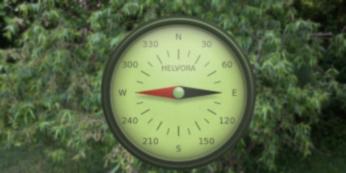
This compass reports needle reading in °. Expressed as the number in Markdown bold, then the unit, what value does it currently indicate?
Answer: **270** °
